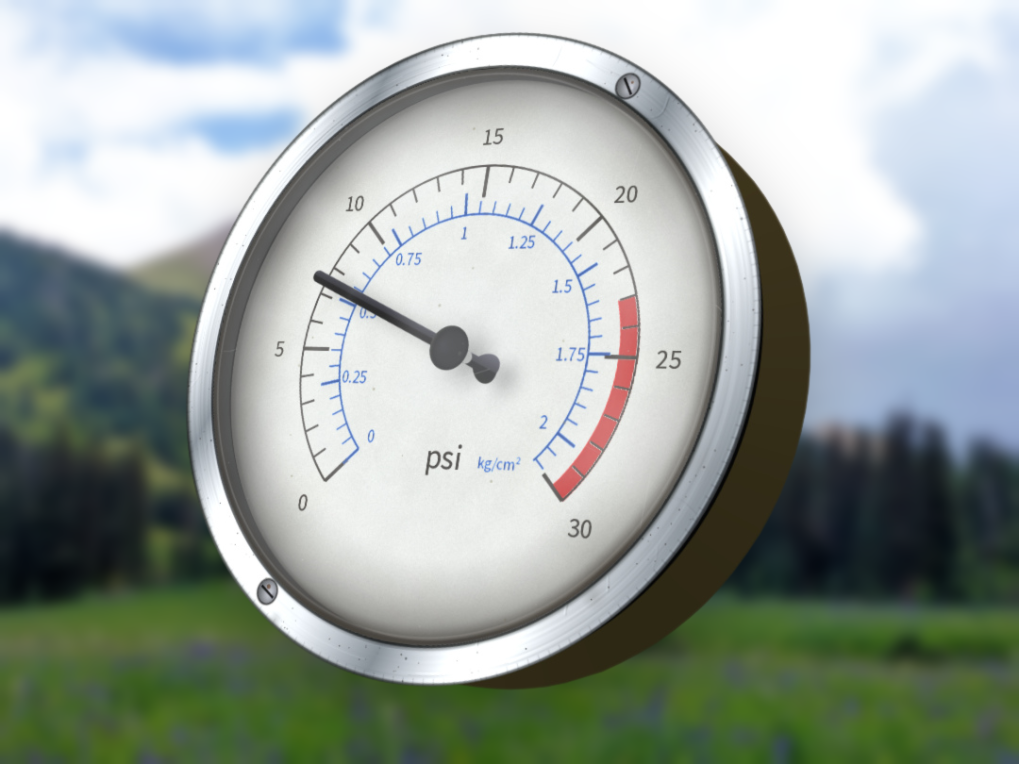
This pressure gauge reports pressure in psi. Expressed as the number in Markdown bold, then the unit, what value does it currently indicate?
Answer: **7.5** psi
